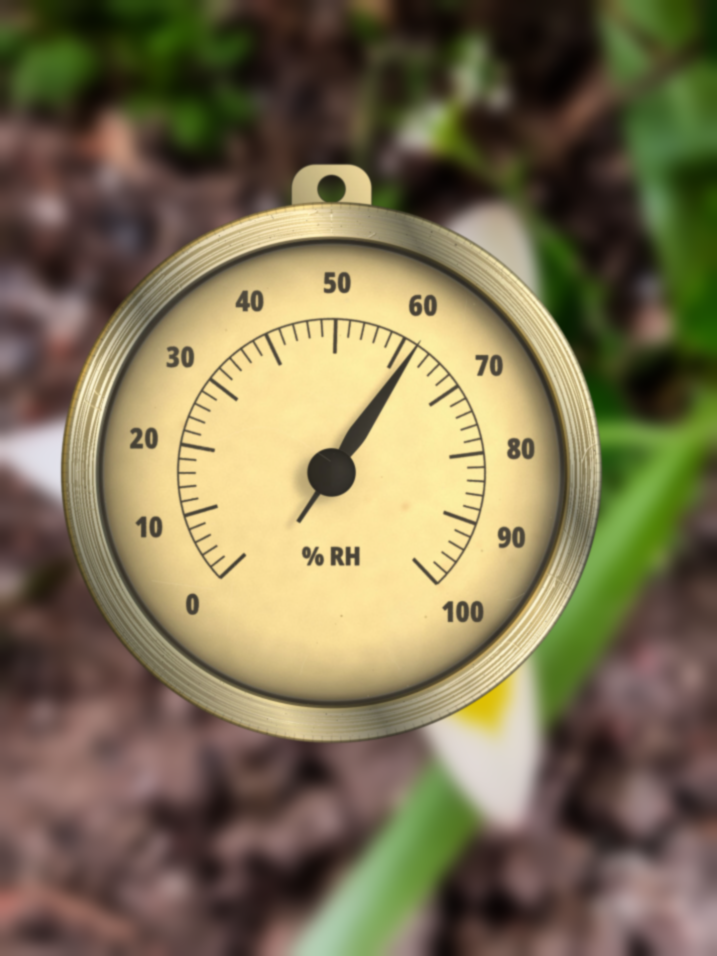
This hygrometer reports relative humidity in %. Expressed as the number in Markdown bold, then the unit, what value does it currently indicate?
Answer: **62** %
